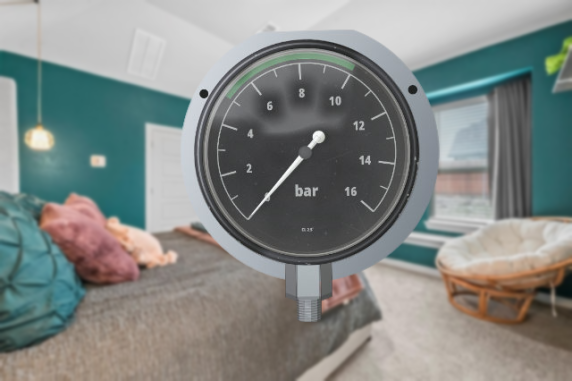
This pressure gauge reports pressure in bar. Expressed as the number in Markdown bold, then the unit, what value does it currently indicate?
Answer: **0** bar
